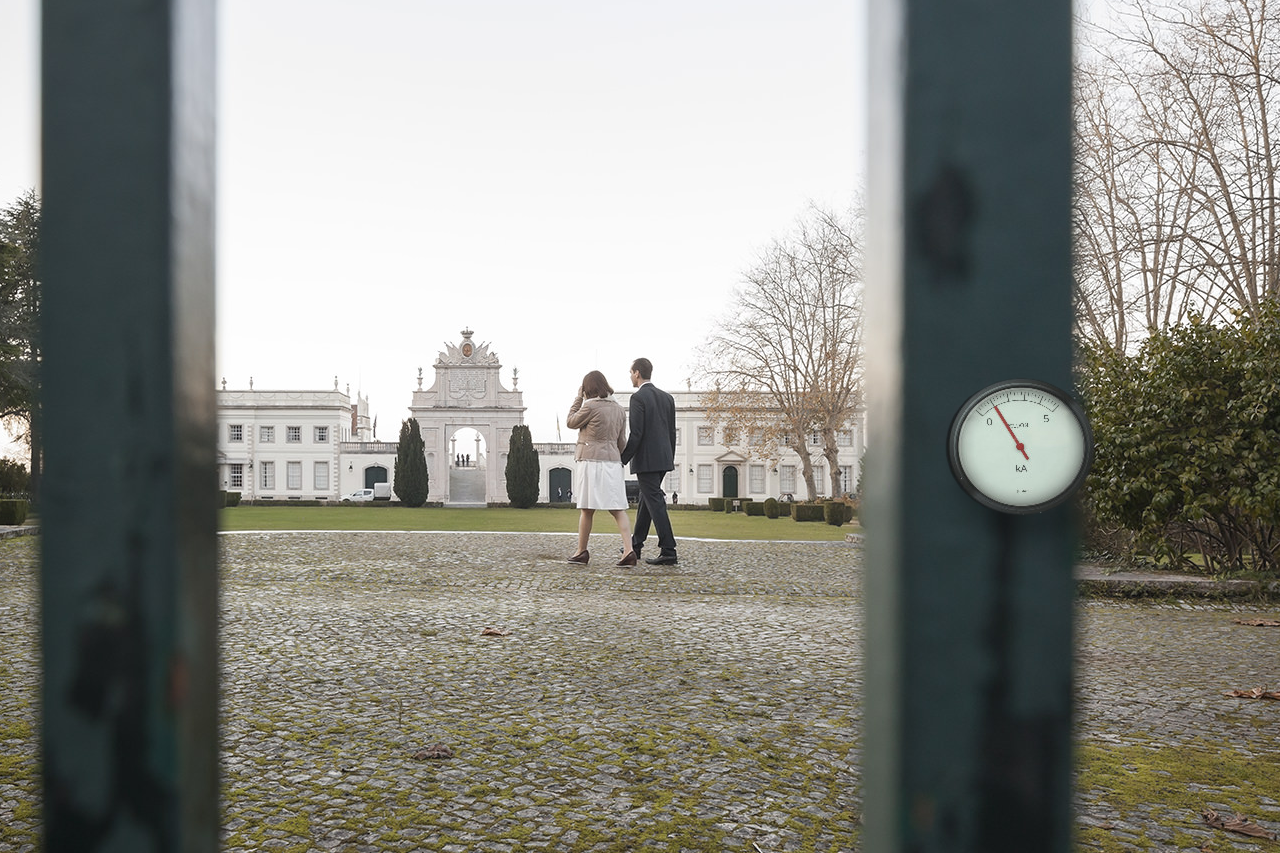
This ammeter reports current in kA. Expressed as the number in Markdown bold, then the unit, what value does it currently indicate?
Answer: **1** kA
